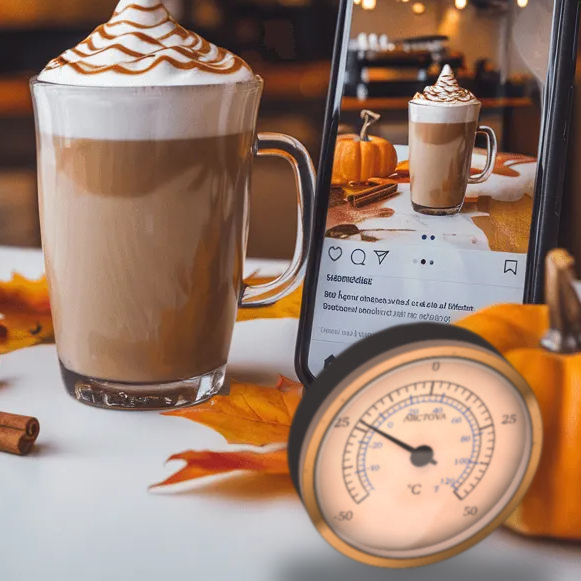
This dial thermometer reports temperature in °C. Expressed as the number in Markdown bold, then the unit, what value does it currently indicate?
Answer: **-22.5** °C
